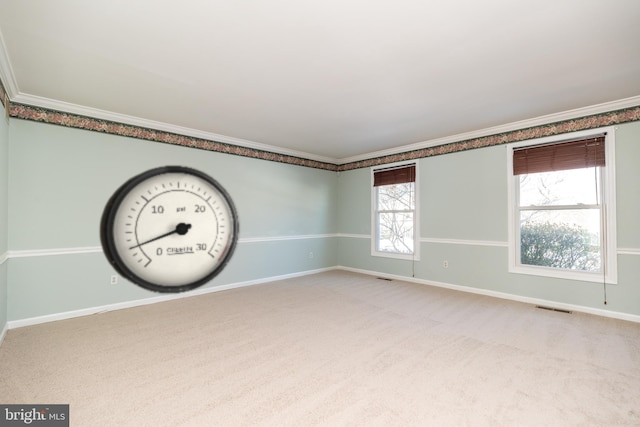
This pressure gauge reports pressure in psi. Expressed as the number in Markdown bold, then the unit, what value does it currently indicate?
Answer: **3** psi
